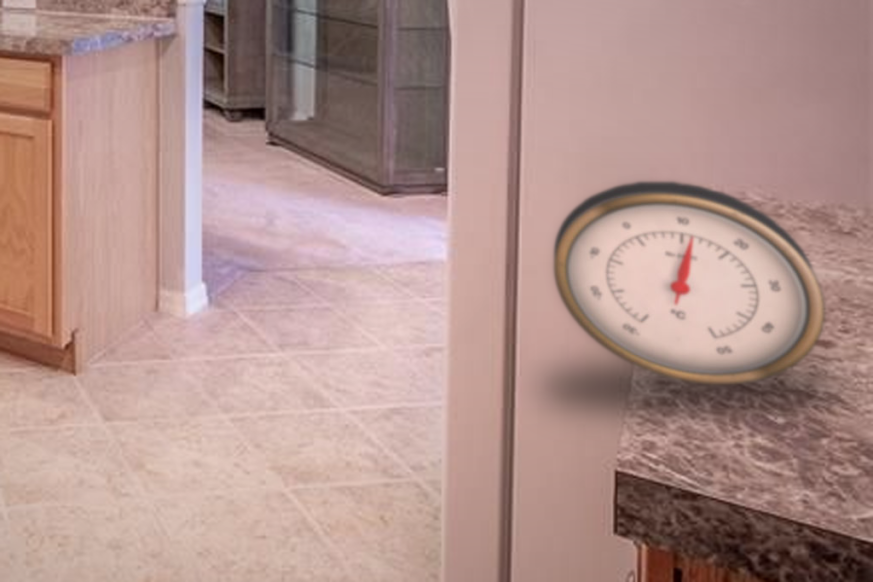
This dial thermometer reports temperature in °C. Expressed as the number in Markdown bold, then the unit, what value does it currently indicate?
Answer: **12** °C
